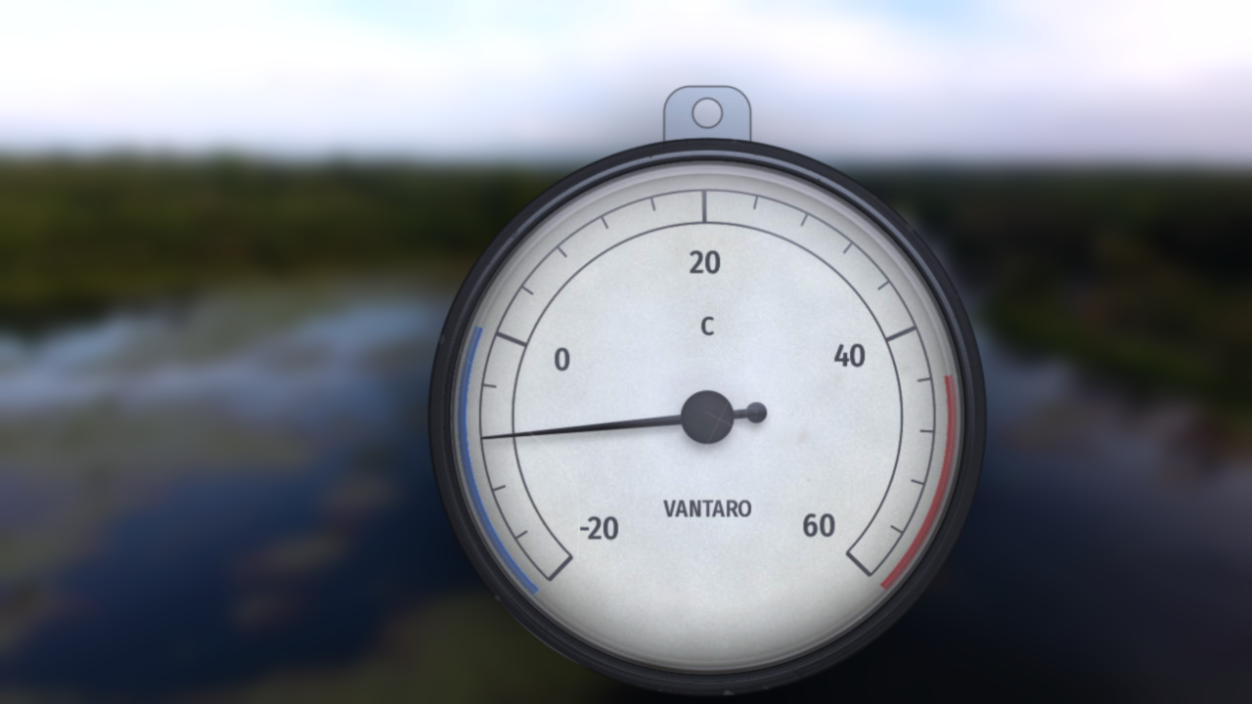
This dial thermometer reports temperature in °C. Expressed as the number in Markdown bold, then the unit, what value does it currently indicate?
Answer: **-8** °C
